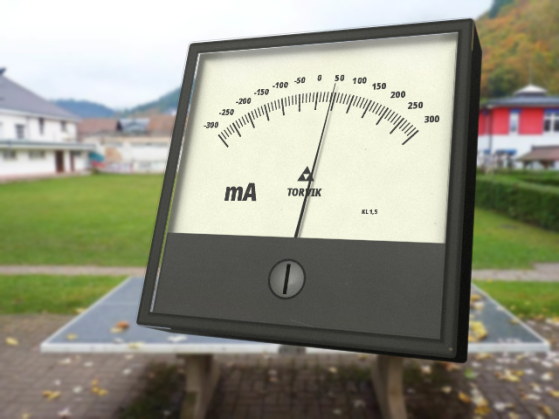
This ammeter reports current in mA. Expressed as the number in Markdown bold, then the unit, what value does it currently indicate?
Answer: **50** mA
